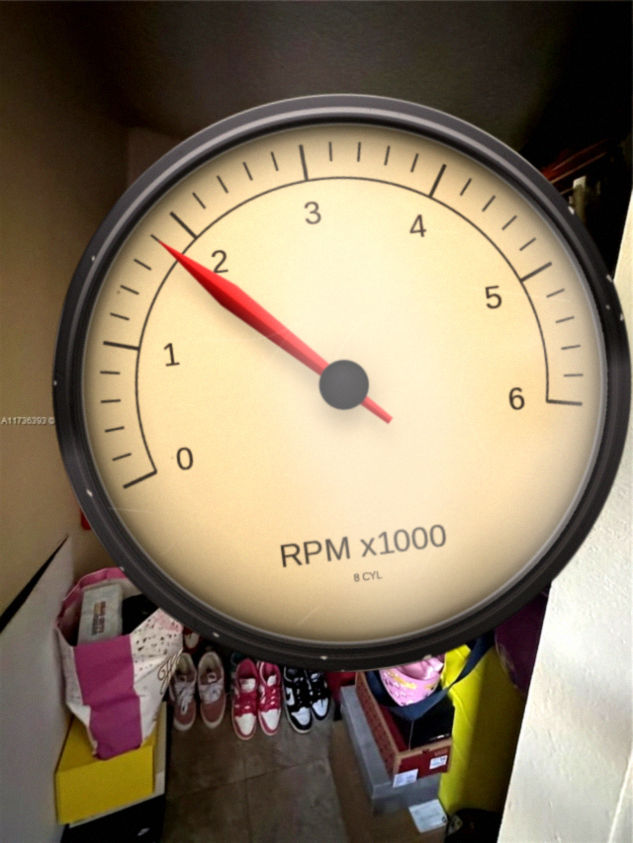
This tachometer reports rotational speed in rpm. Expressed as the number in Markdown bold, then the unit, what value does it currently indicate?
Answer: **1800** rpm
